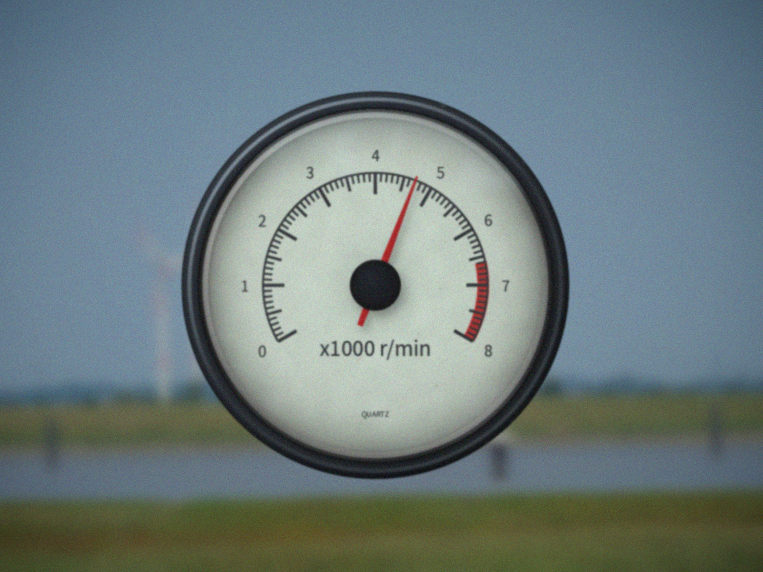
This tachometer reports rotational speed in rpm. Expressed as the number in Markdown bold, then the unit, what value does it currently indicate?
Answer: **4700** rpm
